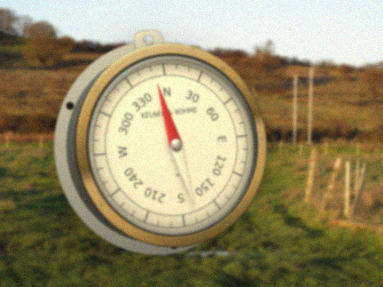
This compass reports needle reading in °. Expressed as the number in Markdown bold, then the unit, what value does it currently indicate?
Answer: **350** °
